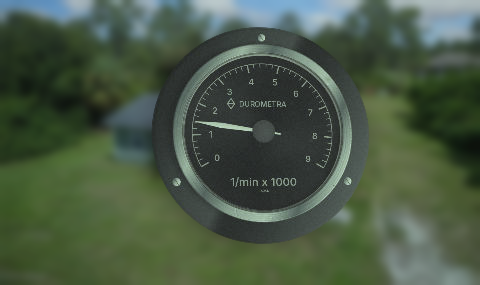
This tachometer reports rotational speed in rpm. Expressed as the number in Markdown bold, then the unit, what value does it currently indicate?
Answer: **1400** rpm
